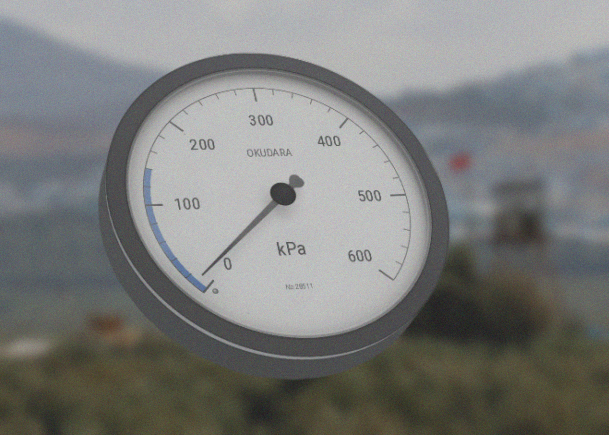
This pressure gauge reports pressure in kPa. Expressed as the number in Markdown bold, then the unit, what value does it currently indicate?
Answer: **10** kPa
